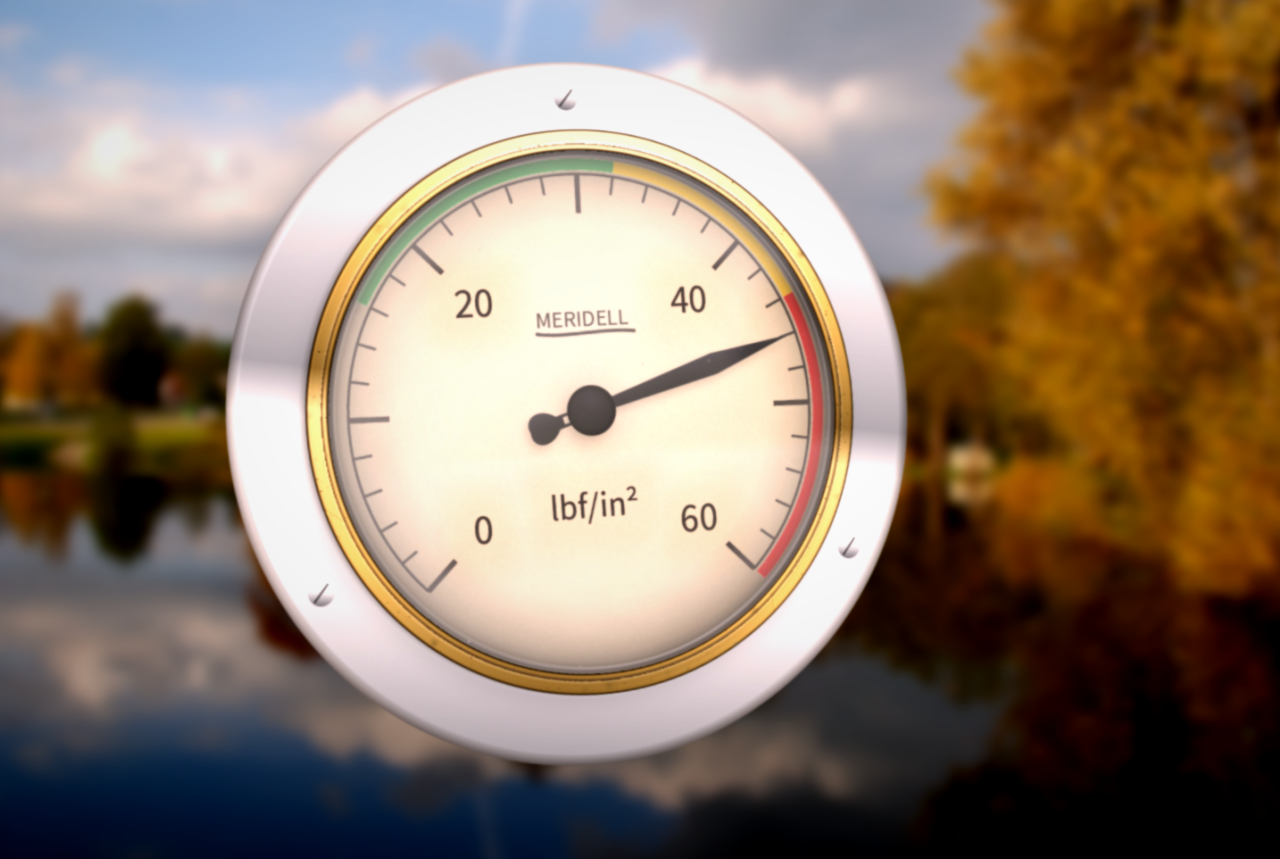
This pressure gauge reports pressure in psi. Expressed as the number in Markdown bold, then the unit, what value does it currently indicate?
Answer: **46** psi
